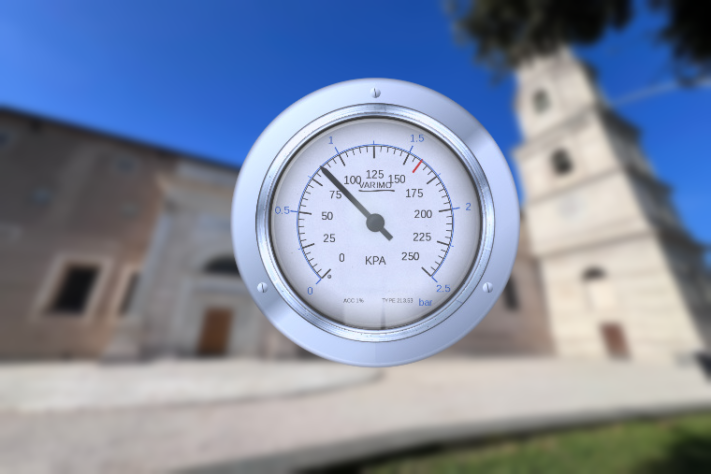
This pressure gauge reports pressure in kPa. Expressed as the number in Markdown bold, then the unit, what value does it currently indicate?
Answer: **85** kPa
